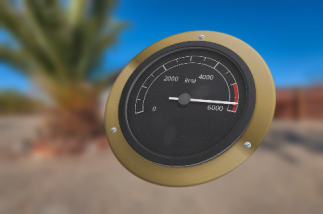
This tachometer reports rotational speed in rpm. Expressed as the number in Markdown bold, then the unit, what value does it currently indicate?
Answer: **5750** rpm
